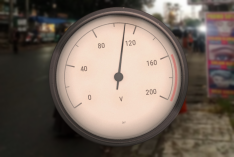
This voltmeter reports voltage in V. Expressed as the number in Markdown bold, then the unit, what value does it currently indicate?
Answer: **110** V
